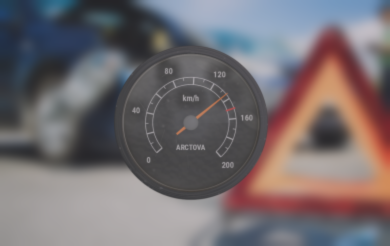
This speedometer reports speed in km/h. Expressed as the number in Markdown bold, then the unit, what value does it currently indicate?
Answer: **135** km/h
